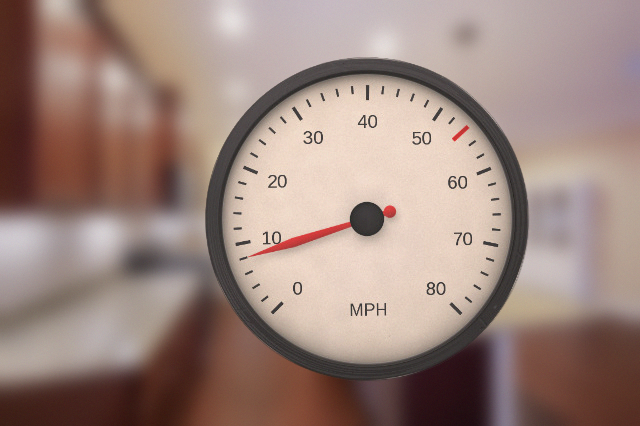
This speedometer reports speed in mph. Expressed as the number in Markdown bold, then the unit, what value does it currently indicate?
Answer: **8** mph
